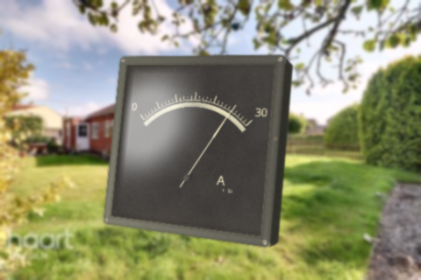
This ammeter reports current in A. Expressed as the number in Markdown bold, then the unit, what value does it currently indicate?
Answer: **25** A
